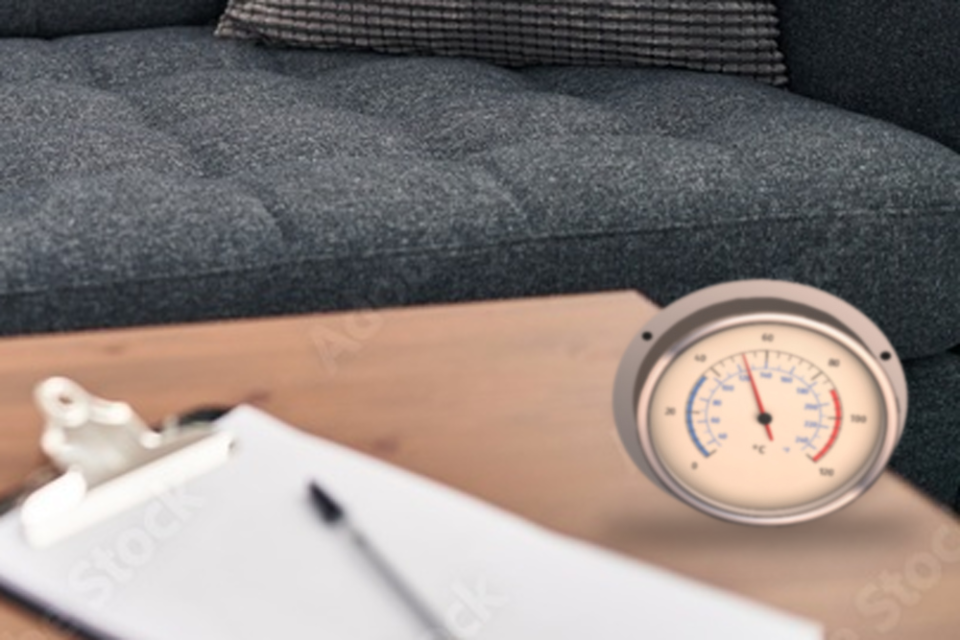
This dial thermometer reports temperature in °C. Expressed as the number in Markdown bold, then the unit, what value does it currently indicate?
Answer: **52** °C
